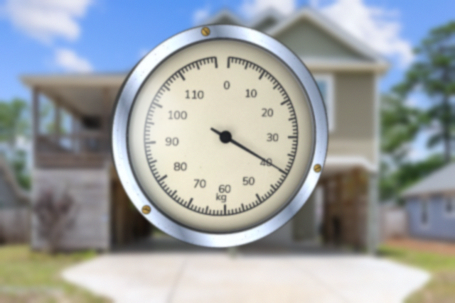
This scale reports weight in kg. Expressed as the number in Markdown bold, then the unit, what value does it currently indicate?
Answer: **40** kg
